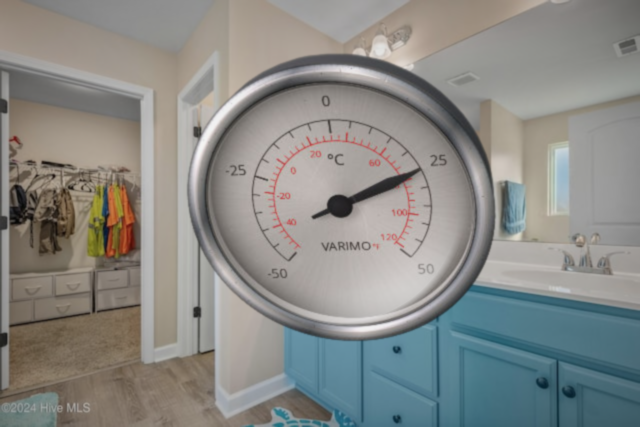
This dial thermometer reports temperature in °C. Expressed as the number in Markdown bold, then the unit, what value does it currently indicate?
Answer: **25** °C
